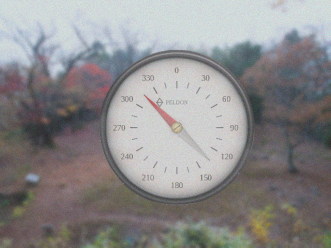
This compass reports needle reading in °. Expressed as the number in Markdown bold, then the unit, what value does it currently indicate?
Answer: **315** °
